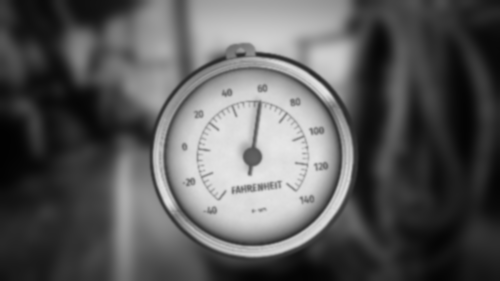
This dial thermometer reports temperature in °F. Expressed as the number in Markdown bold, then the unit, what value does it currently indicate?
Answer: **60** °F
